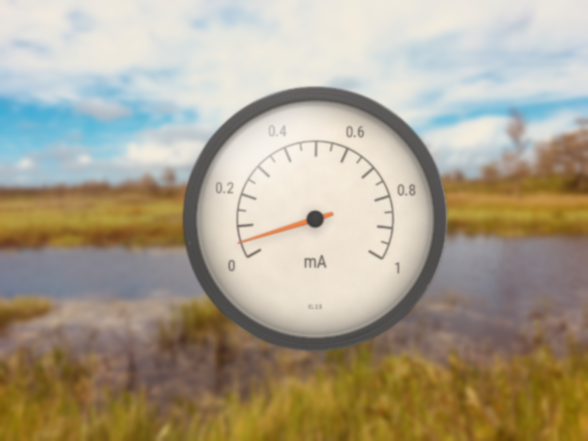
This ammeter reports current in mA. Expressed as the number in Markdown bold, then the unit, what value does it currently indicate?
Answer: **0.05** mA
